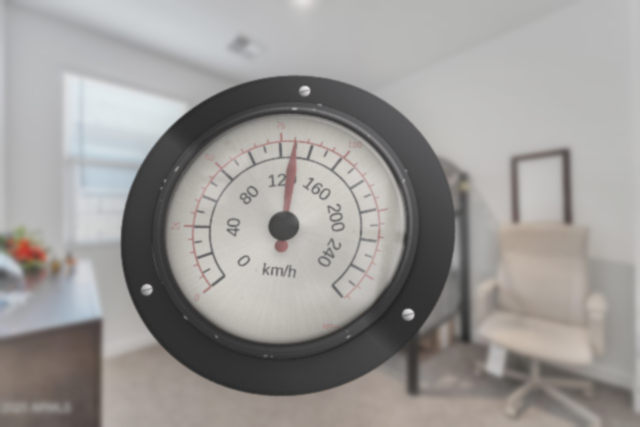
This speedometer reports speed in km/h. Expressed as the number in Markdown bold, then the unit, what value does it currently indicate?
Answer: **130** km/h
